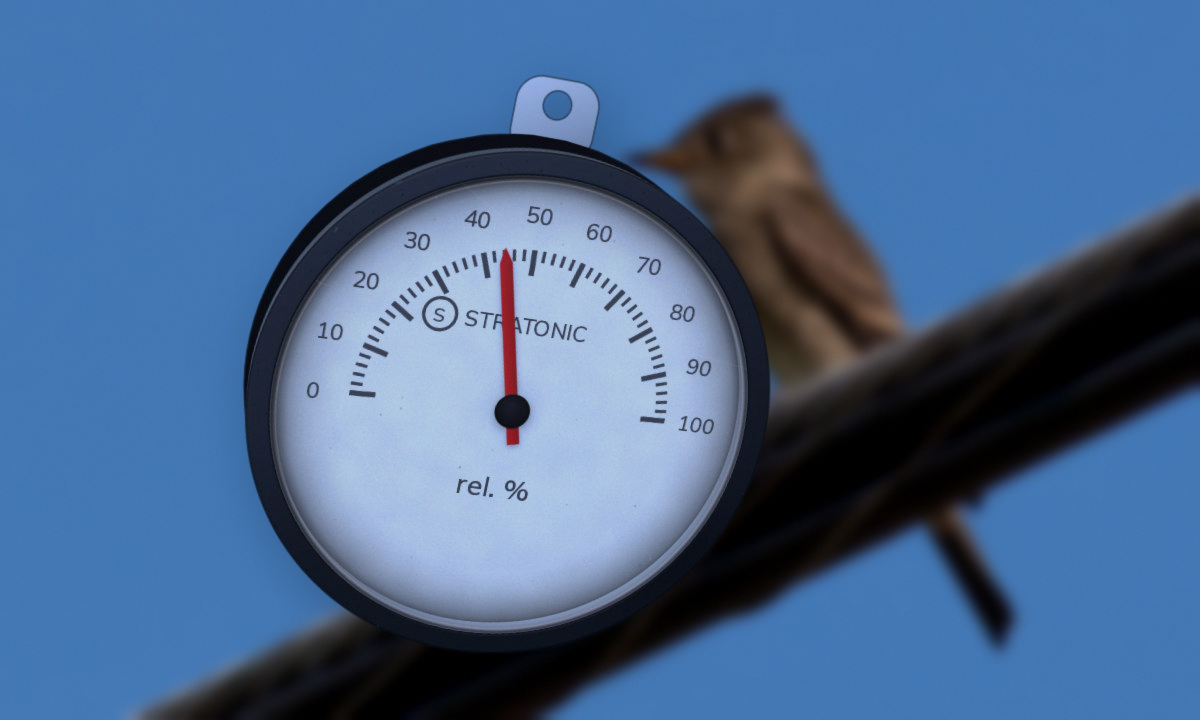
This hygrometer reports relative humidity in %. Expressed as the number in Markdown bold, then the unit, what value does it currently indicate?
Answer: **44** %
